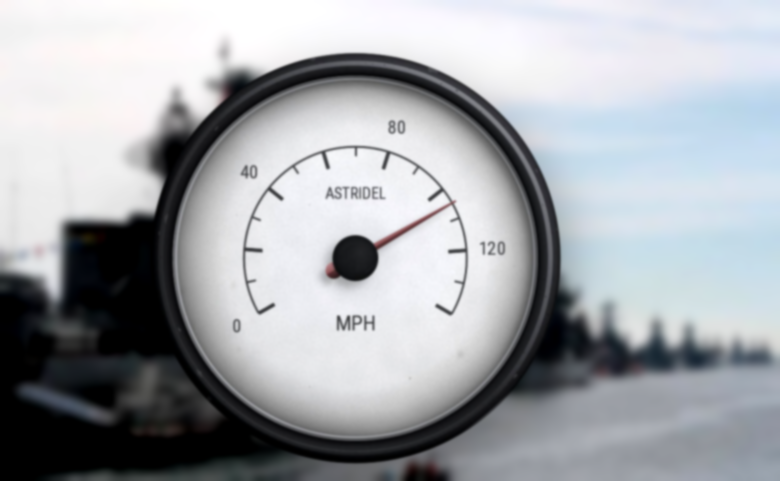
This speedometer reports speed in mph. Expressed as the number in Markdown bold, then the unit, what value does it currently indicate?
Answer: **105** mph
